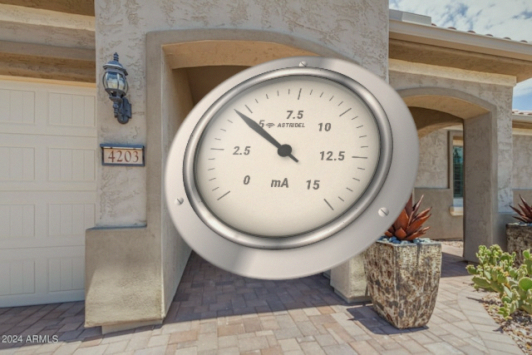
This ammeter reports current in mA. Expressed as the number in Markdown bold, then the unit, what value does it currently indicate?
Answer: **4.5** mA
